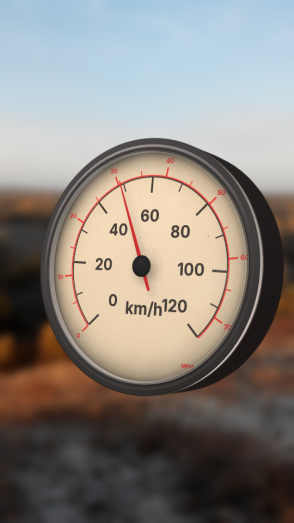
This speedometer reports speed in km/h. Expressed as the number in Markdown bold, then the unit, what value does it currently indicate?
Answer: **50** km/h
